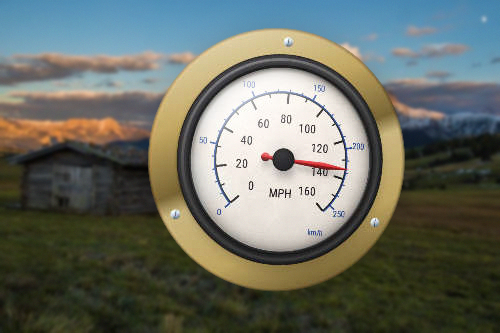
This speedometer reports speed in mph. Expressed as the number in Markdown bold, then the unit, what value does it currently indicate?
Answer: **135** mph
